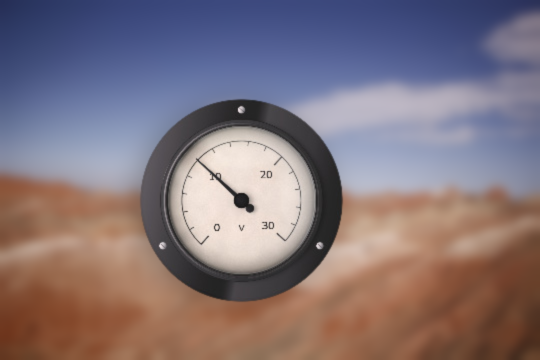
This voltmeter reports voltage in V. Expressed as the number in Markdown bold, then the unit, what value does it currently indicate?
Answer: **10** V
